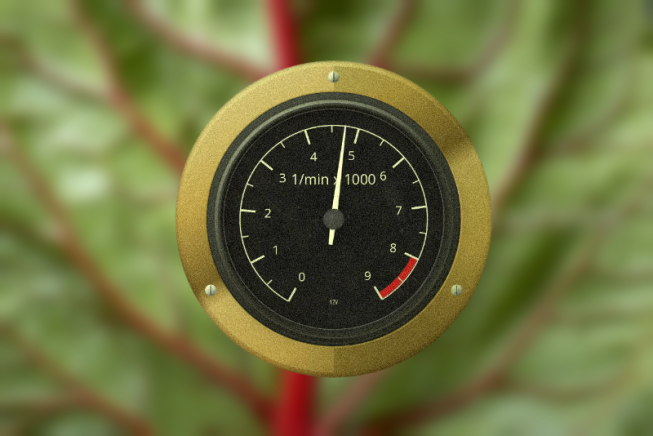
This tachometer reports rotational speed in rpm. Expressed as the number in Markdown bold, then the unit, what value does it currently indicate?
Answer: **4750** rpm
